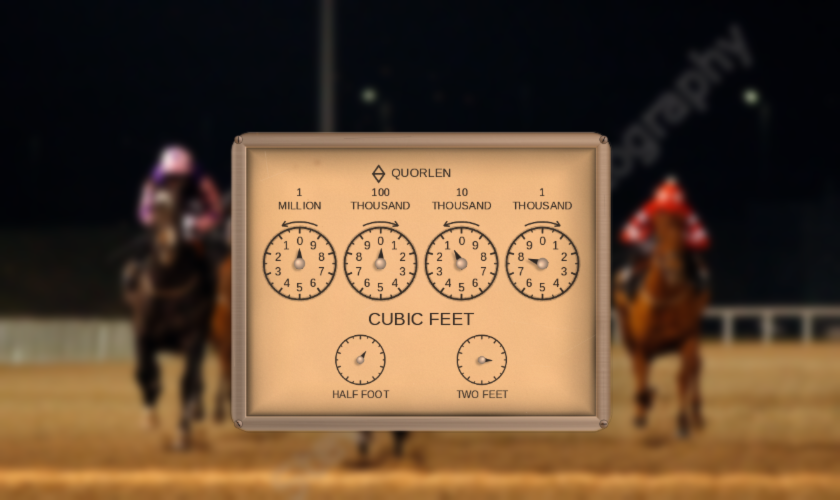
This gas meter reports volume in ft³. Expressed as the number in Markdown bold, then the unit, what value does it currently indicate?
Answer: **800** ft³
